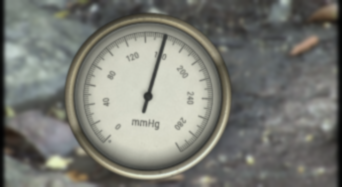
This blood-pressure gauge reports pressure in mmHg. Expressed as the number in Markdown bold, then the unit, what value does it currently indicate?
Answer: **160** mmHg
